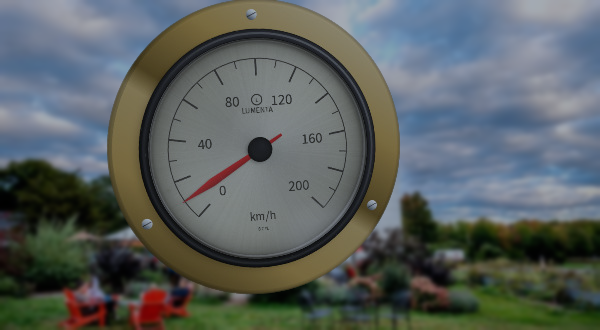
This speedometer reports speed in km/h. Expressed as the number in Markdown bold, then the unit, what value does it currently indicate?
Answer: **10** km/h
